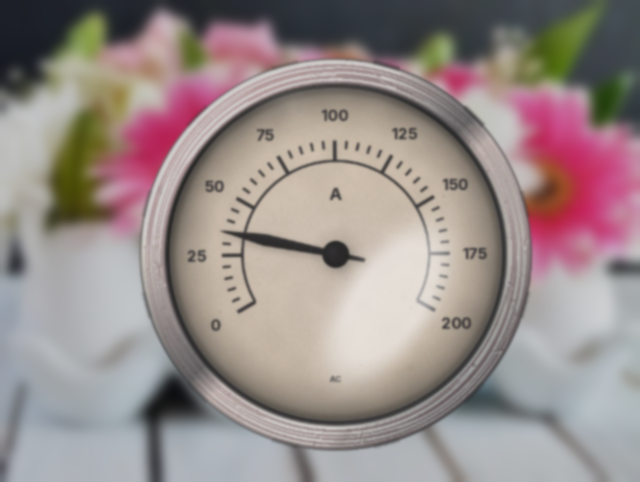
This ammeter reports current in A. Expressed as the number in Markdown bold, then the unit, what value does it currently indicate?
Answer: **35** A
